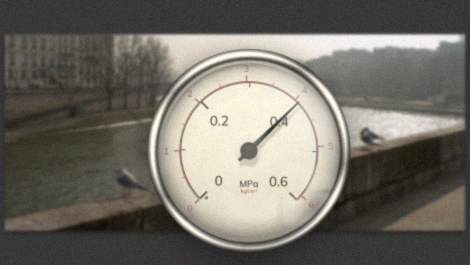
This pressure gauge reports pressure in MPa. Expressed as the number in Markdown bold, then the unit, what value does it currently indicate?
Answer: **0.4** MPa
